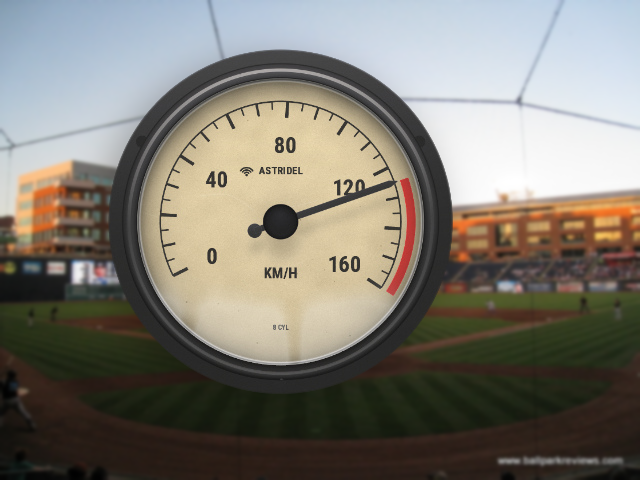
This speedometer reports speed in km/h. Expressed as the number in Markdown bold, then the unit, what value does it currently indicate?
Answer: **125** km/h
